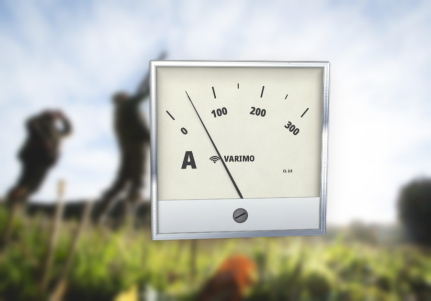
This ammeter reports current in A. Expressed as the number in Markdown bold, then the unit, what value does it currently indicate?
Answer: **50** A
